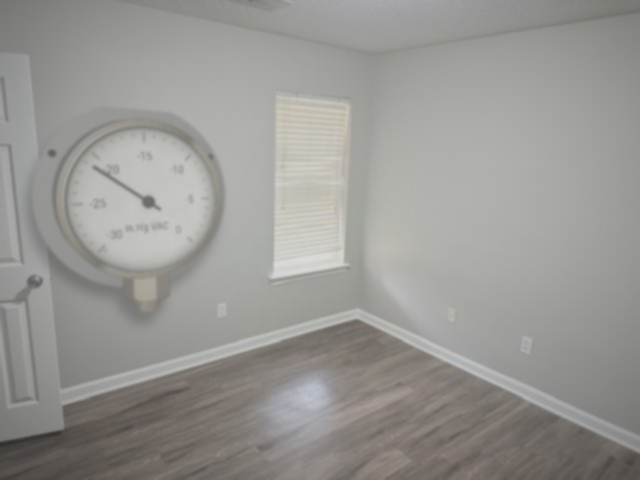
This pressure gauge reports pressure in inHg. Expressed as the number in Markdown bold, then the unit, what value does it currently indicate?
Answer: **-21** inHg
